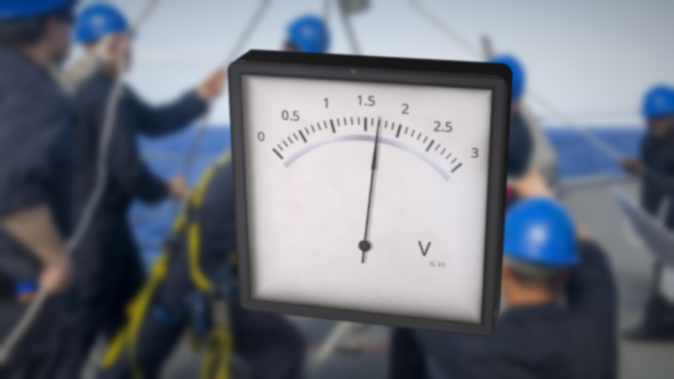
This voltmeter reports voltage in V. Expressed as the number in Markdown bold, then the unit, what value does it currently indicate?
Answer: **1.7** V
